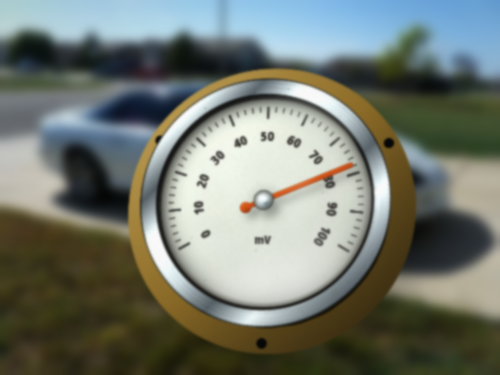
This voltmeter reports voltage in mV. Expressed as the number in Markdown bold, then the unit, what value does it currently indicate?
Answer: **78** mV
